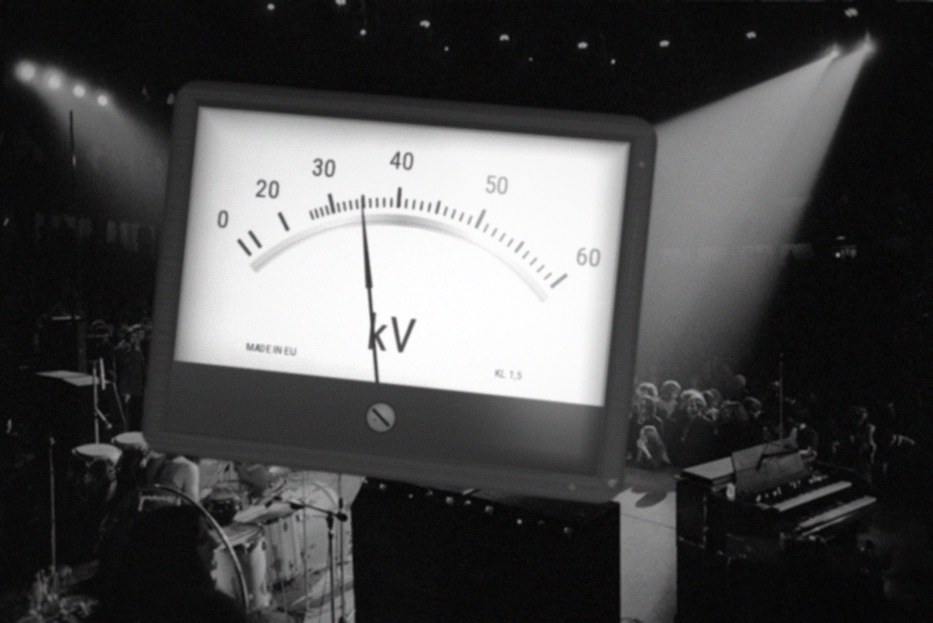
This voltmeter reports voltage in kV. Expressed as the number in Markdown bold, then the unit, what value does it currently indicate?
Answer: **35** kV
